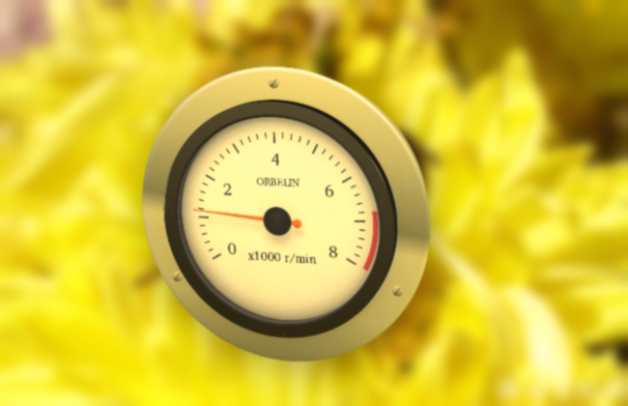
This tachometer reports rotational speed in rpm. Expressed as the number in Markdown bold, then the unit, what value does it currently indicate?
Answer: **1200** rpm
